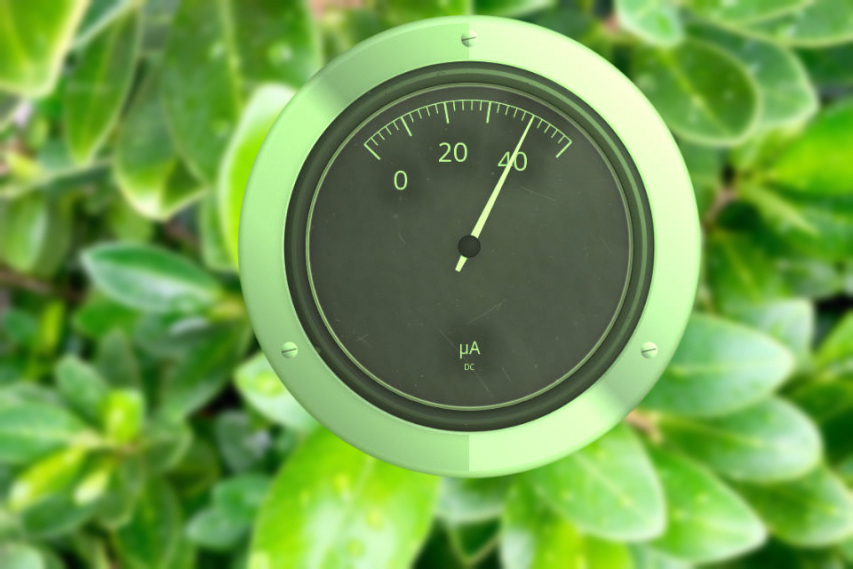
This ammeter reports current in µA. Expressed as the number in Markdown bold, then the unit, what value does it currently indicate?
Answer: **40** µA
